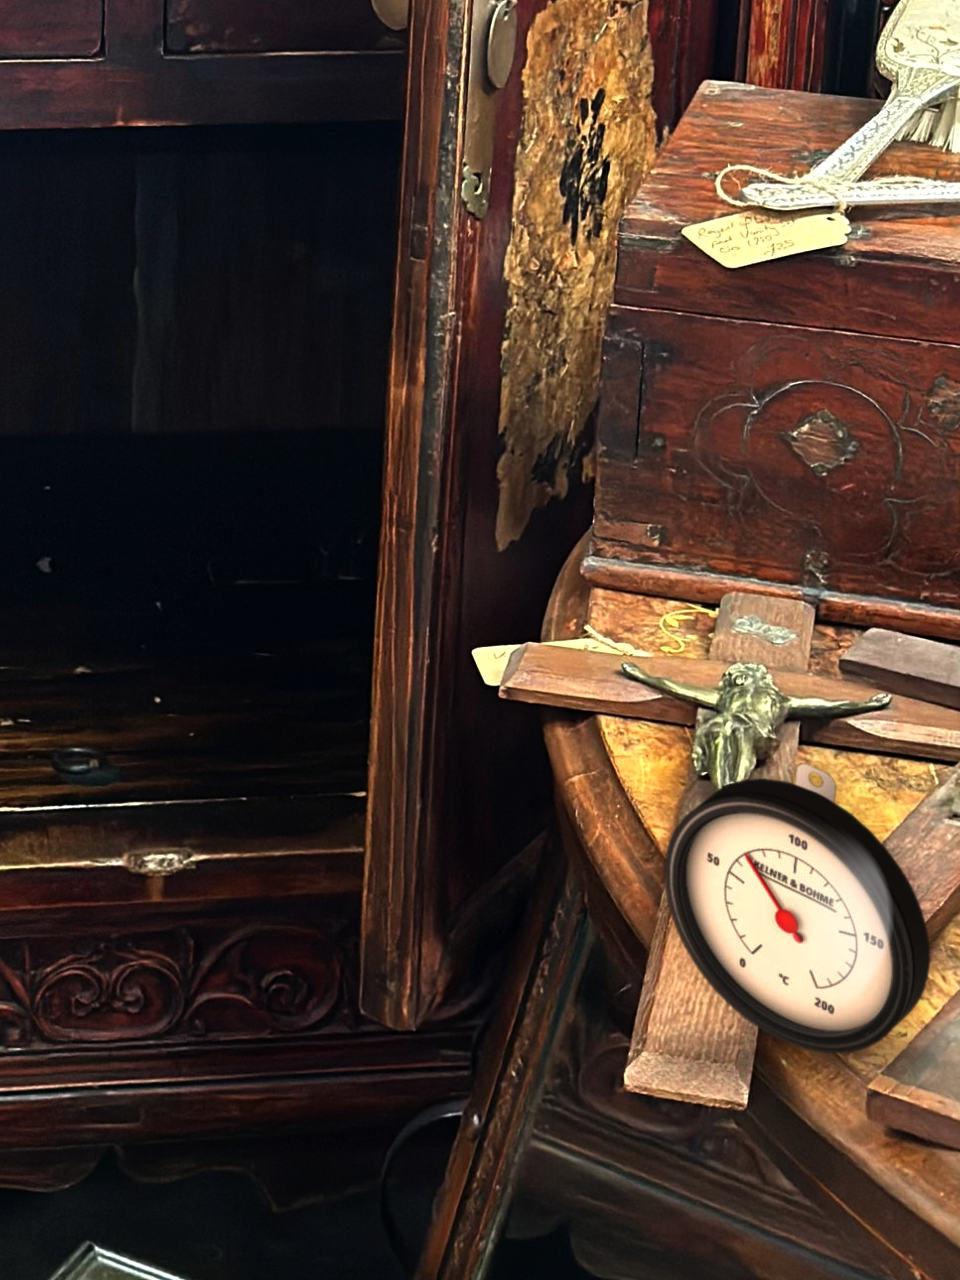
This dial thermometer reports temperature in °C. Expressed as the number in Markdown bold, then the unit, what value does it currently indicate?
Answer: **70** °C
